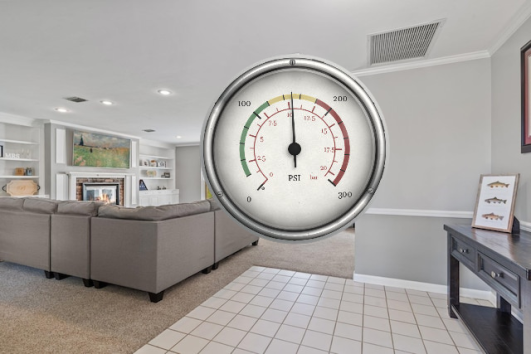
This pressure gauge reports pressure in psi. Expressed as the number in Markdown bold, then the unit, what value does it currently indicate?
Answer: **150** psi
